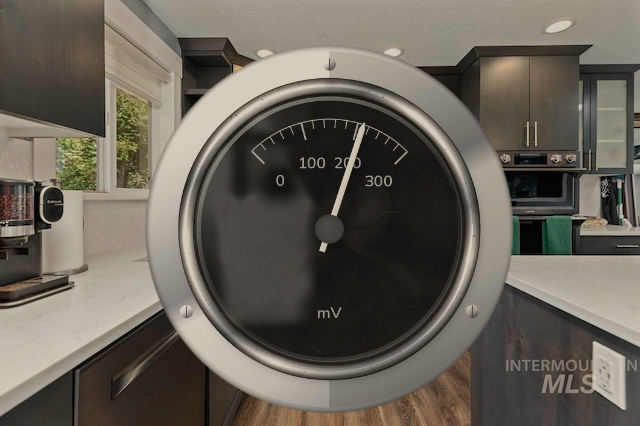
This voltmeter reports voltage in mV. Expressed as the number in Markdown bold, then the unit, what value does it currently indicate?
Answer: **210** mV
